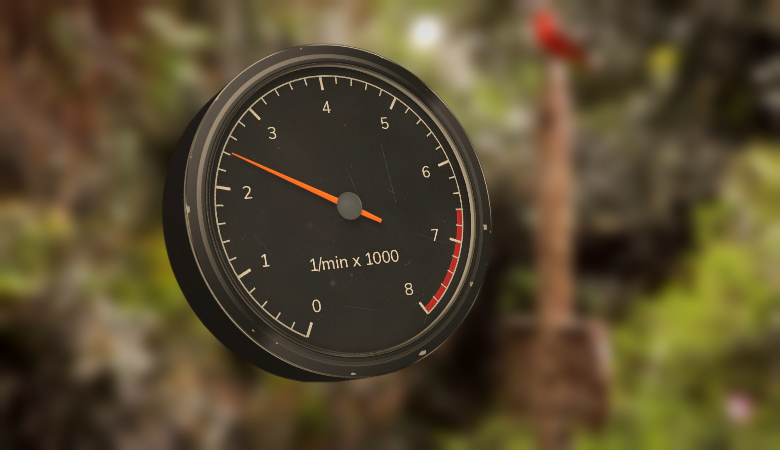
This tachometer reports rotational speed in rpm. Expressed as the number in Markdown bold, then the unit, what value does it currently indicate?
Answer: **2400** rpm
